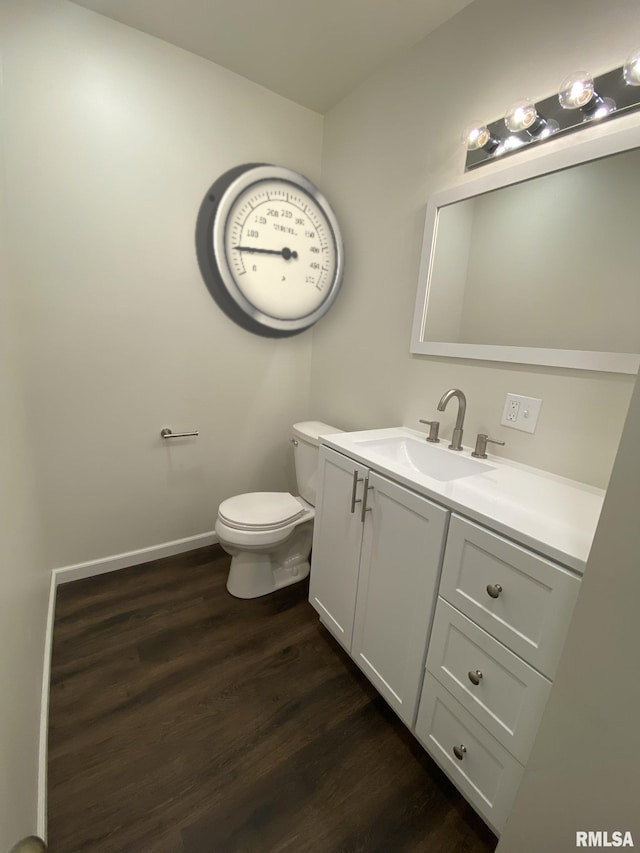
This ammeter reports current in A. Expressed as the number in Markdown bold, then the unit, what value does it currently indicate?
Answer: **50** A
